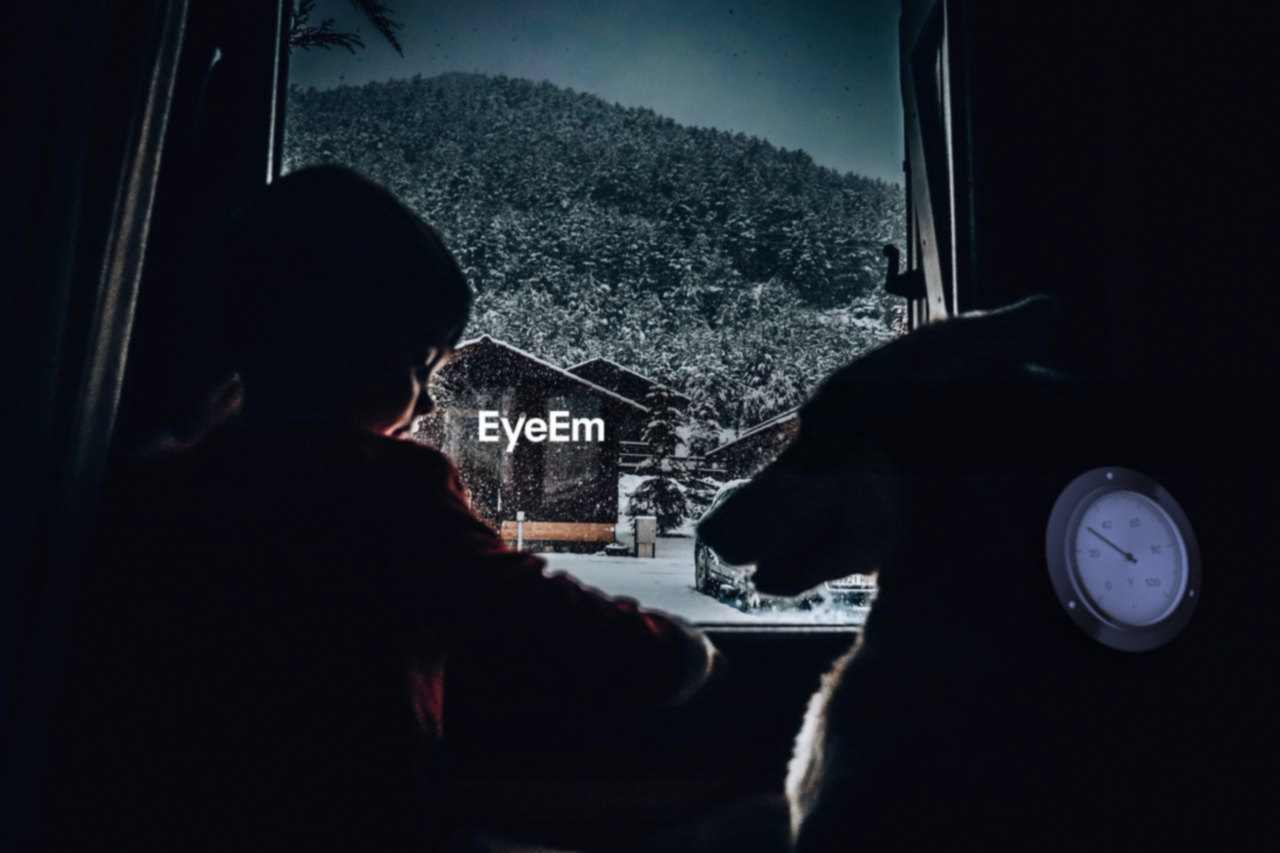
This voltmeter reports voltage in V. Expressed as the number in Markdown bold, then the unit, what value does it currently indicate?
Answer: **30** V
